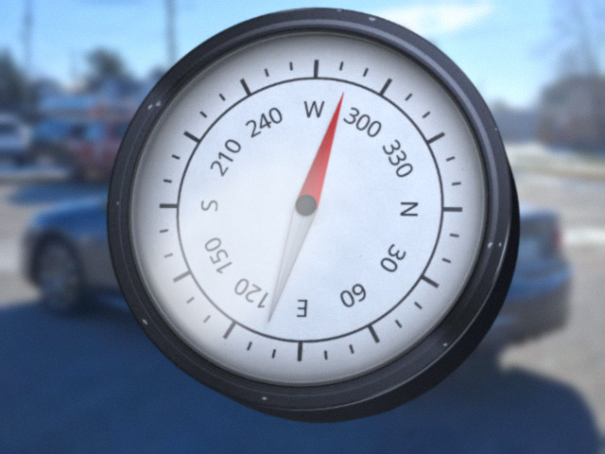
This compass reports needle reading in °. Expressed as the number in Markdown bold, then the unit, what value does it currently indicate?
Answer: **285** °
